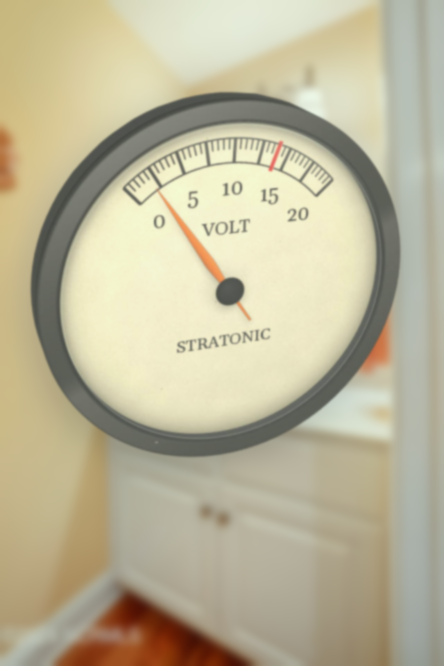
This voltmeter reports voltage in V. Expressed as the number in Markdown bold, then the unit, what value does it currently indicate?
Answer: **2** V
